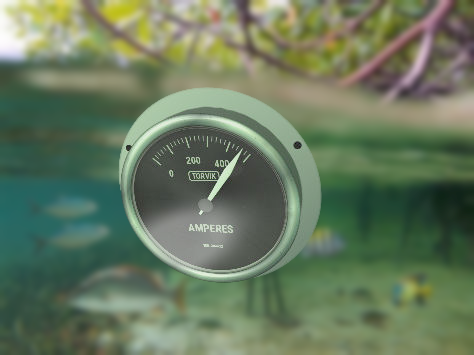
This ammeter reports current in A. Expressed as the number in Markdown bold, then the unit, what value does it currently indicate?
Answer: **460** A
